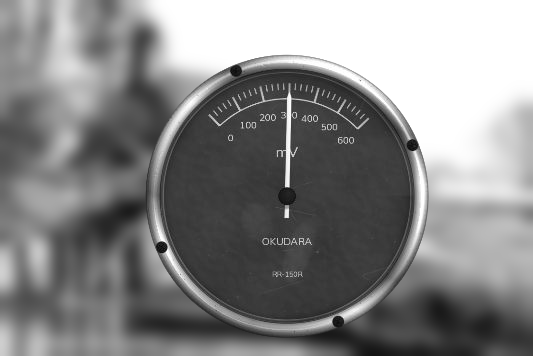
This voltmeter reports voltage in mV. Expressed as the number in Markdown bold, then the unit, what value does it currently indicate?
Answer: **300** mV
